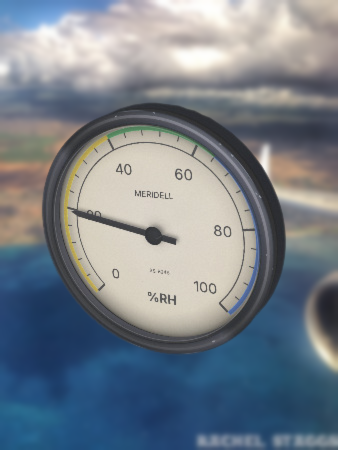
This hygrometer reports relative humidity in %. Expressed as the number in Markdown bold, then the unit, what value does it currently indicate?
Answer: **20** %
